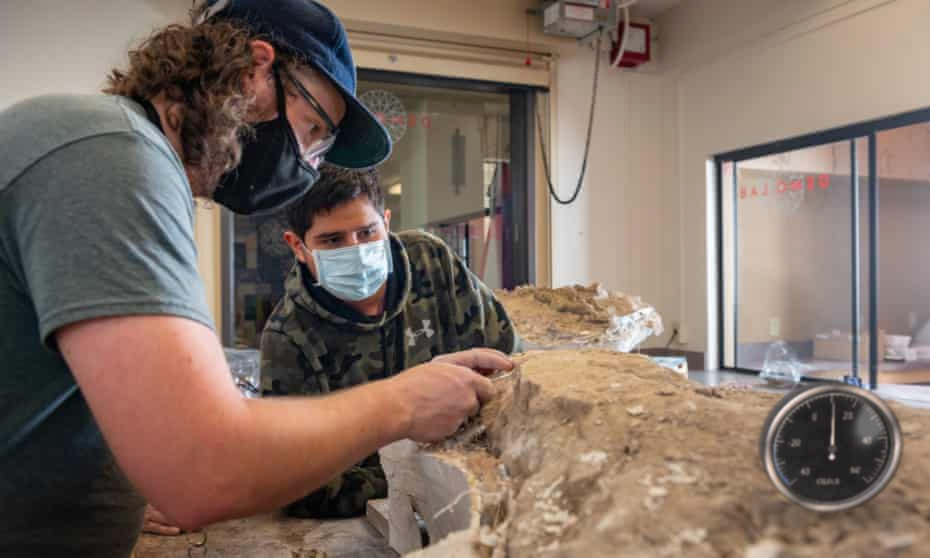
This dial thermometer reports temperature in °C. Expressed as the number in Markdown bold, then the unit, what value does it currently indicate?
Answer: **10** °C
